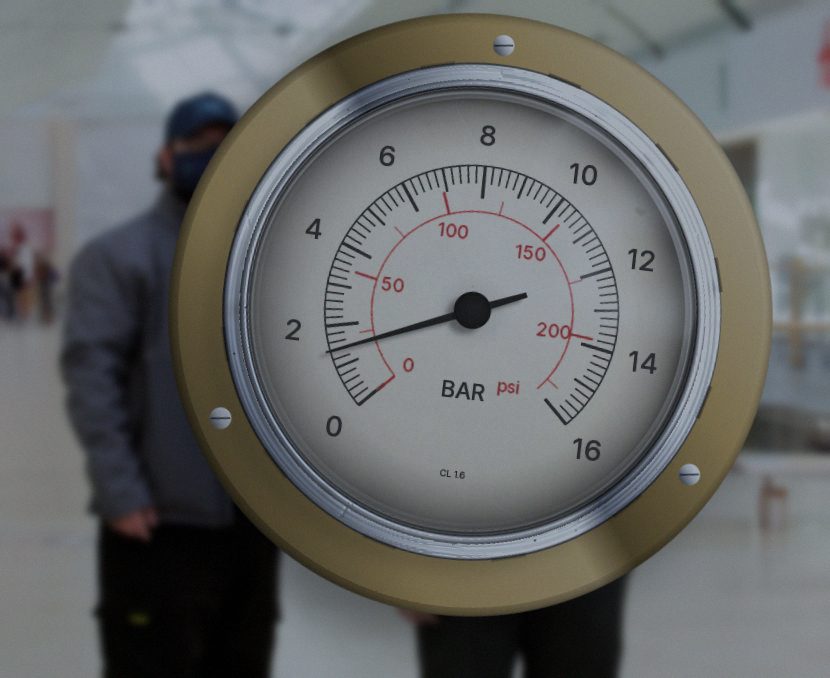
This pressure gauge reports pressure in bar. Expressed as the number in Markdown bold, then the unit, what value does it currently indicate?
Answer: **1.4** bar
